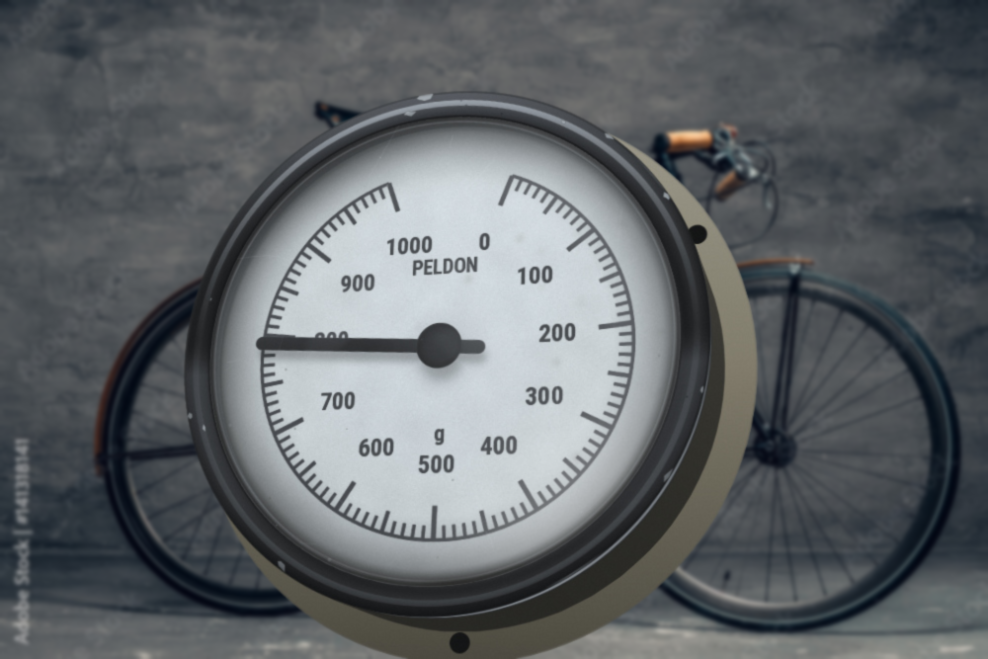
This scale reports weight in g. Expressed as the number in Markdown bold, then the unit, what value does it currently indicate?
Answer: **790** g
